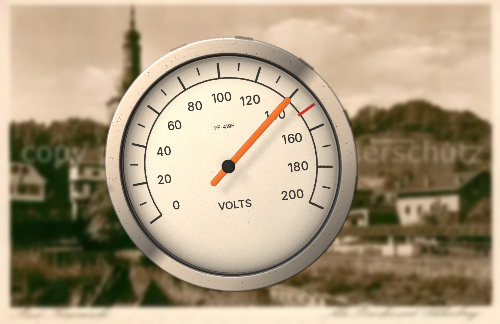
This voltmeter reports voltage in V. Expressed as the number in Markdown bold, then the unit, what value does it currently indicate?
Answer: **140** V
